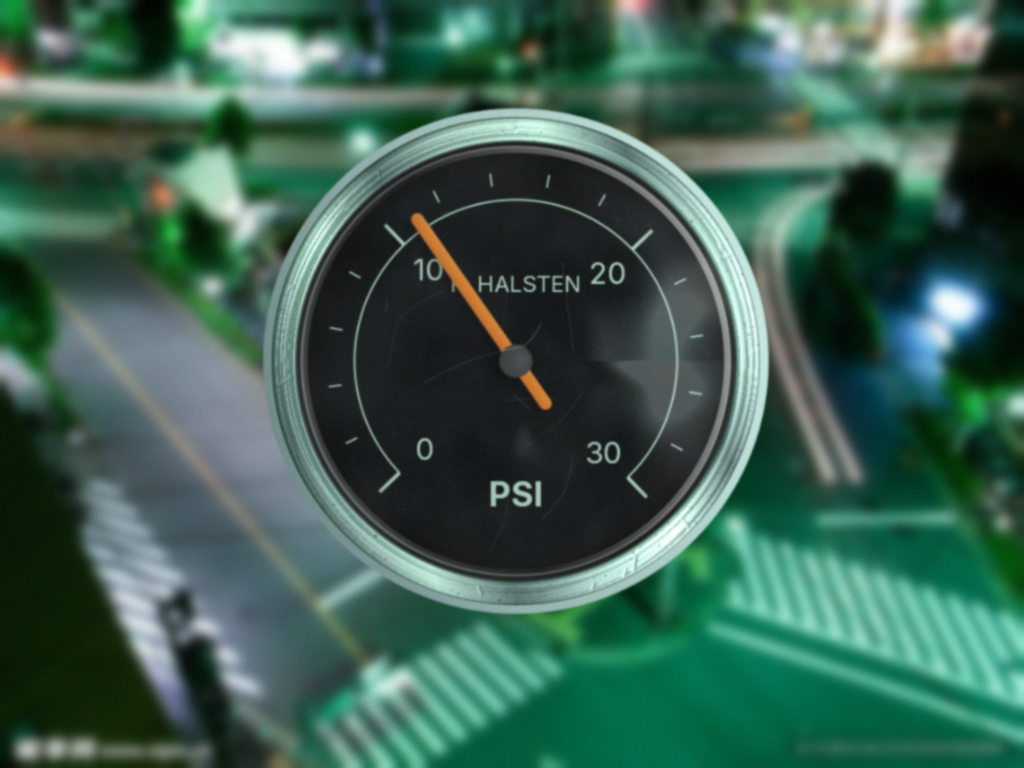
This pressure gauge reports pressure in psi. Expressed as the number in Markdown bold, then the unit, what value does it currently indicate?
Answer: **11** psi
